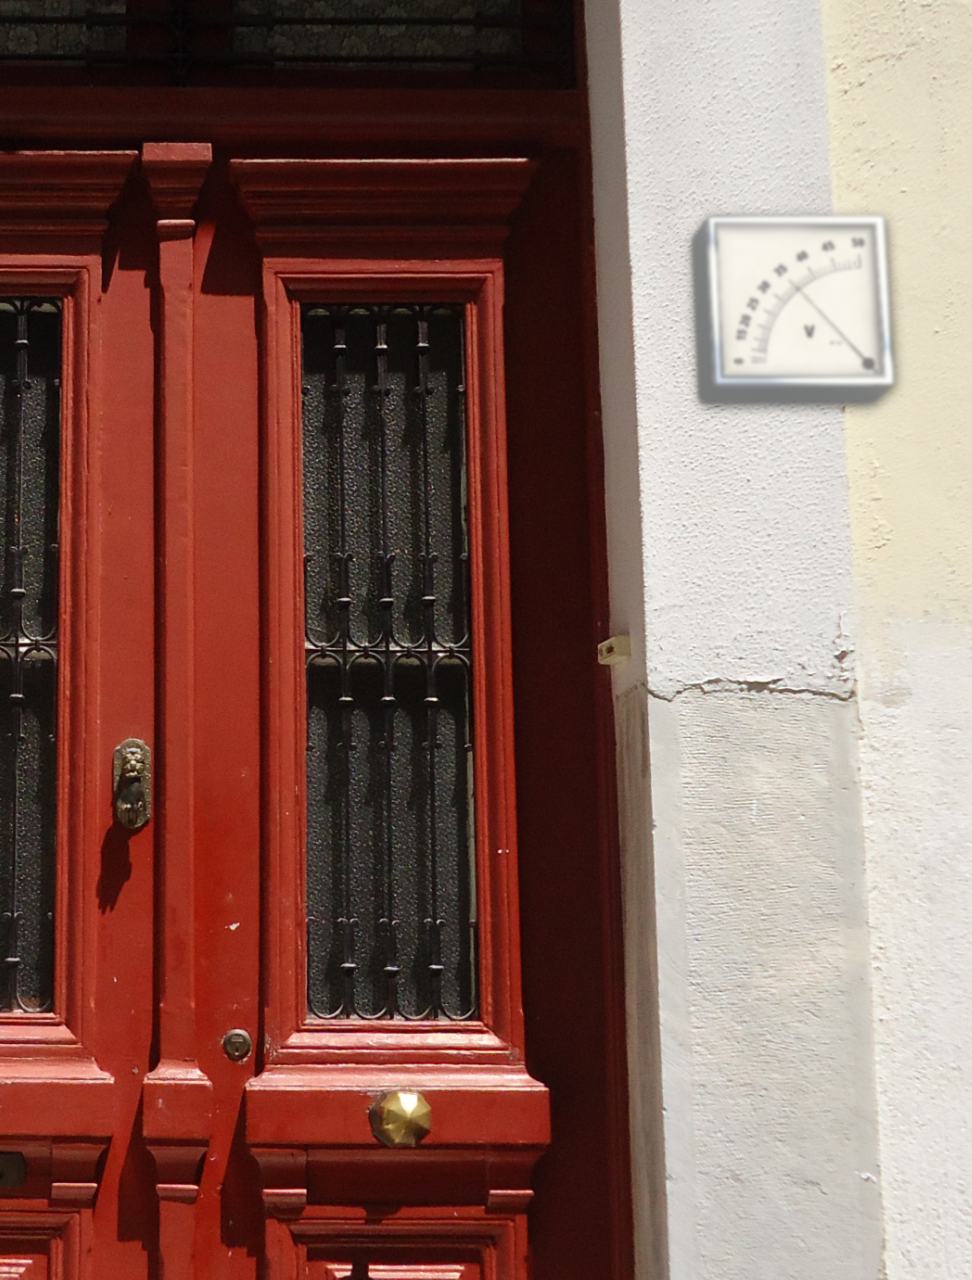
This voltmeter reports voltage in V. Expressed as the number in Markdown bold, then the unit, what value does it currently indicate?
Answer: **35** V
